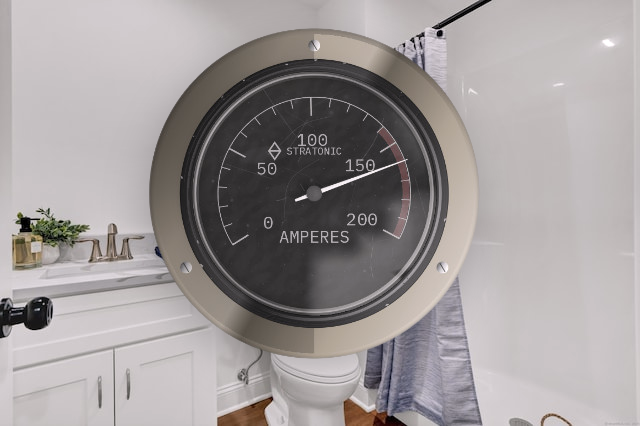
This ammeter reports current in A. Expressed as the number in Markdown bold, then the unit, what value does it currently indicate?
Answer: **160** A
